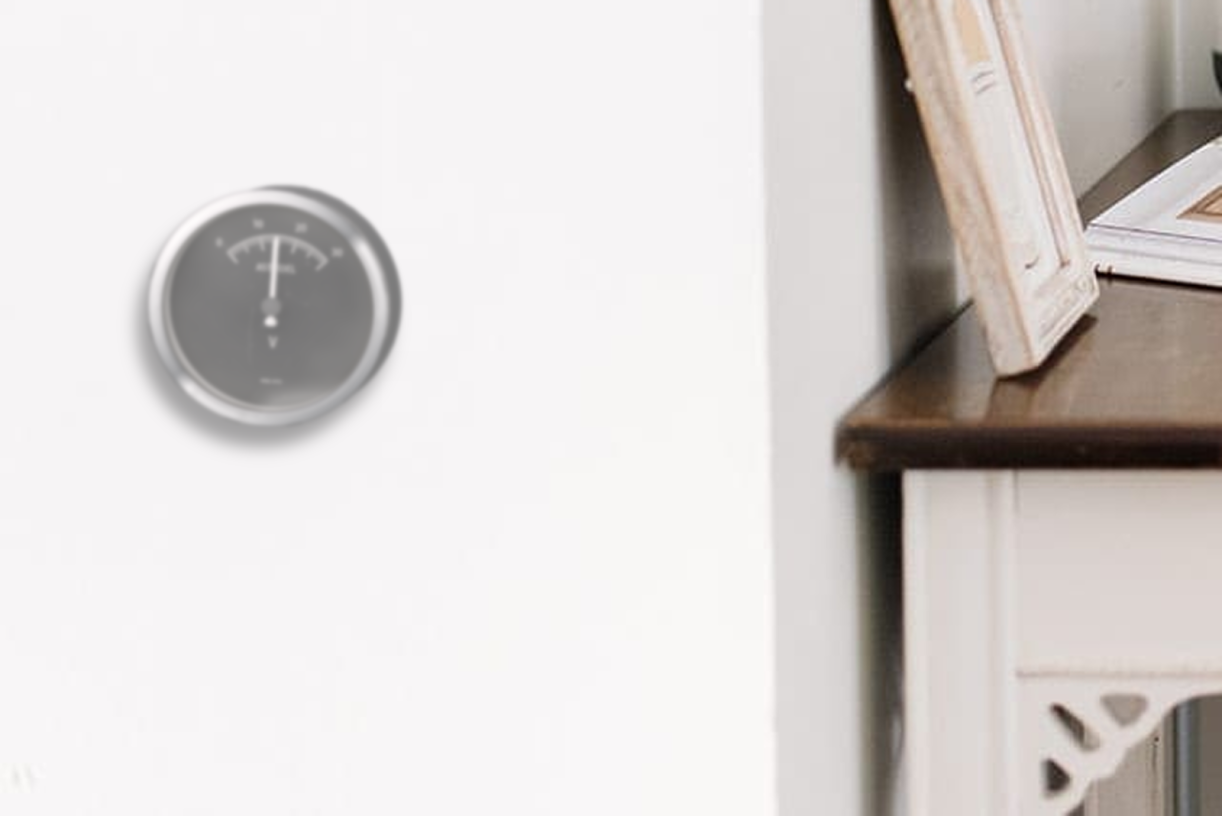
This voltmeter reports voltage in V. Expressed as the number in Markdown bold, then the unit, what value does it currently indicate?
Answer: **15** V
